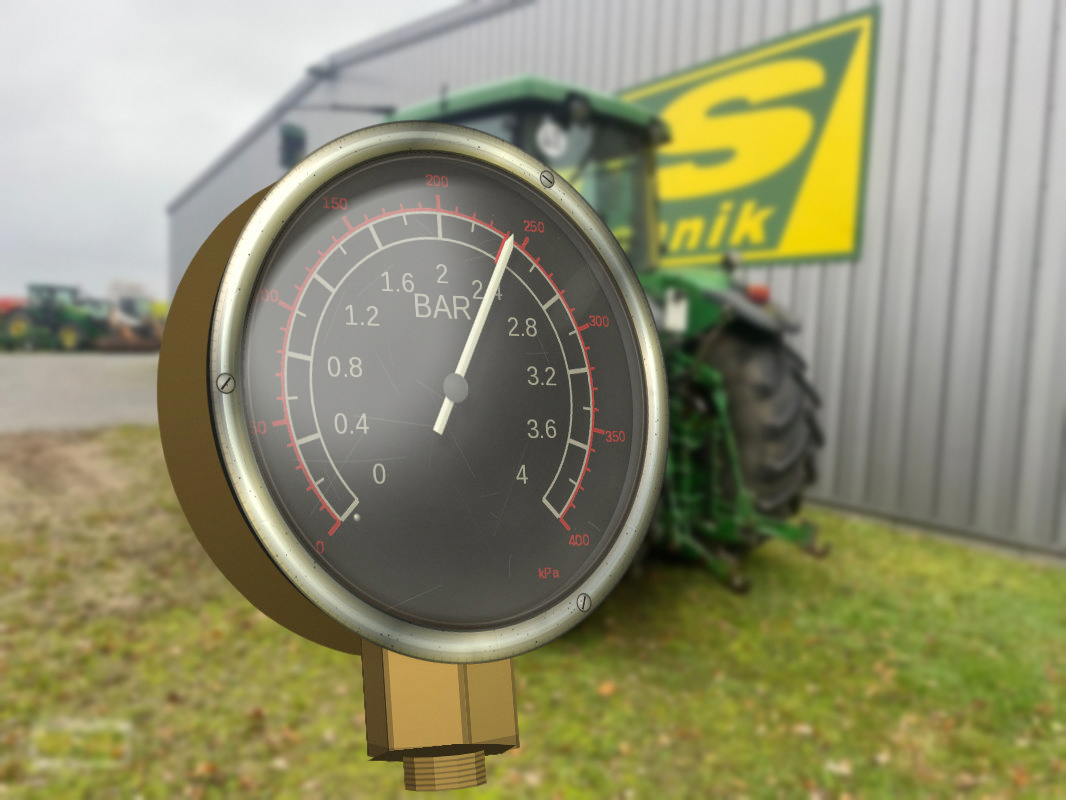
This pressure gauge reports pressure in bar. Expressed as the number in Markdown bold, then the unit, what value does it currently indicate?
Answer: **2.4** bar
